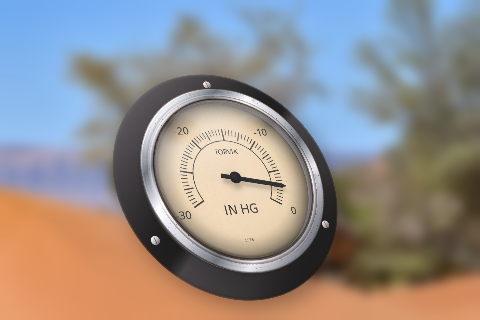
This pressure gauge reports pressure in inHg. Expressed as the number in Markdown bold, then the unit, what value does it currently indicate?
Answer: **-2.5** inHg
